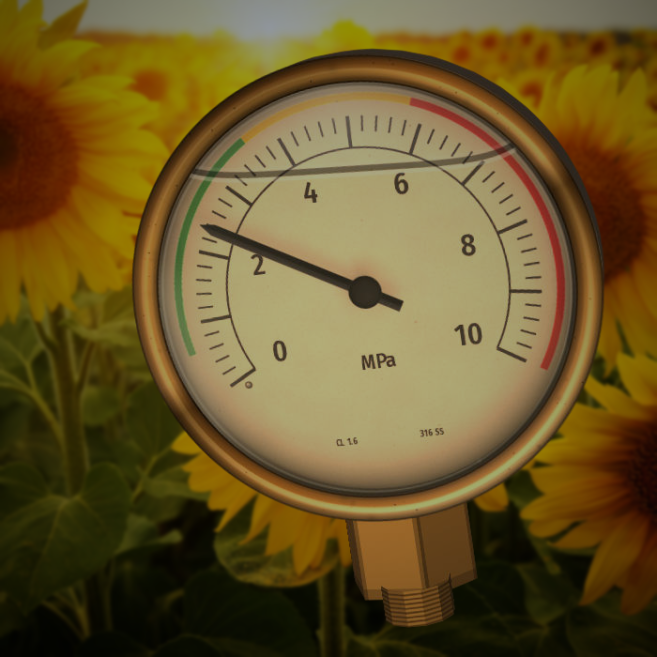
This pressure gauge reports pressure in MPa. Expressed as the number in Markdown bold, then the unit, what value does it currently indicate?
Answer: **2.4** MPa
